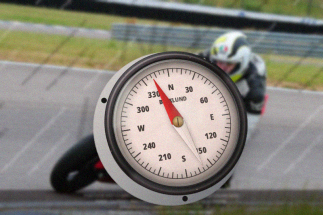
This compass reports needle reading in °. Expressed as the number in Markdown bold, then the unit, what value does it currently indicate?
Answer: **340** °
